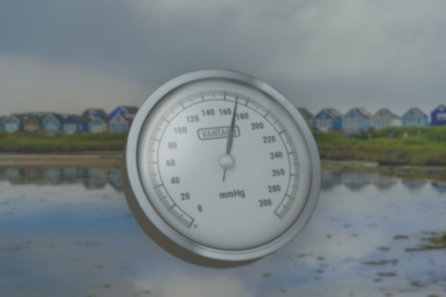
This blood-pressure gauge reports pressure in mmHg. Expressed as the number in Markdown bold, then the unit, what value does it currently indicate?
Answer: **170** mmHg
